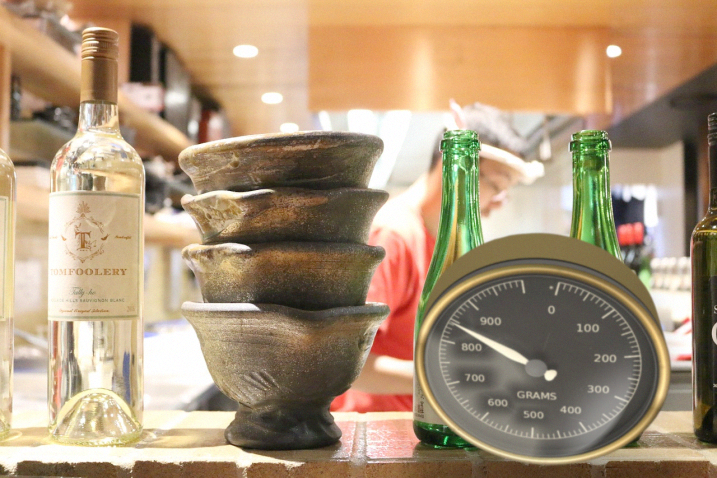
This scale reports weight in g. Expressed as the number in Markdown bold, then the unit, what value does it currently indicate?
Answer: **850** g
